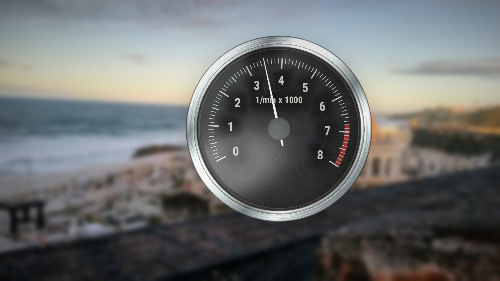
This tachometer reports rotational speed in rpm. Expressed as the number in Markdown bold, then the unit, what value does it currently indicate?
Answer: **3500** rpm
